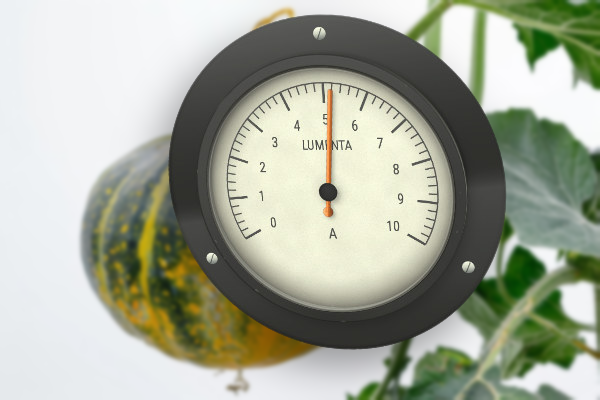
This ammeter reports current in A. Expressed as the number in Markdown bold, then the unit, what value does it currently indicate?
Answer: **5.2** A
